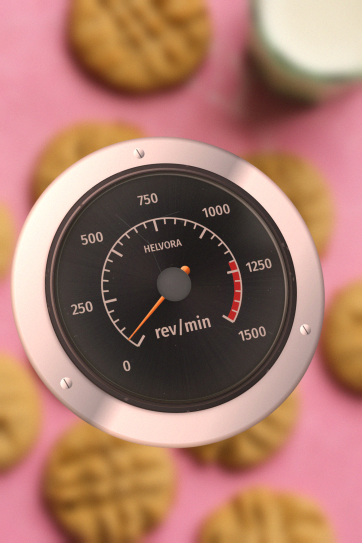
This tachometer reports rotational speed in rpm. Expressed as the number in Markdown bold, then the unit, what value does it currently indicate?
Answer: **50** rpm
